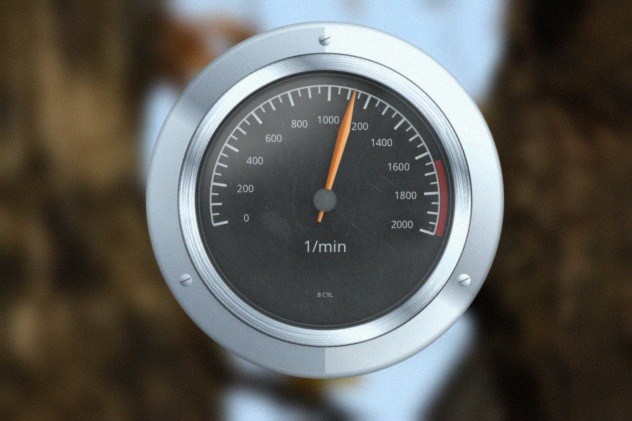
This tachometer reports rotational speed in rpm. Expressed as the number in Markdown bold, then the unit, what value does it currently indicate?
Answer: **1125** rpm
